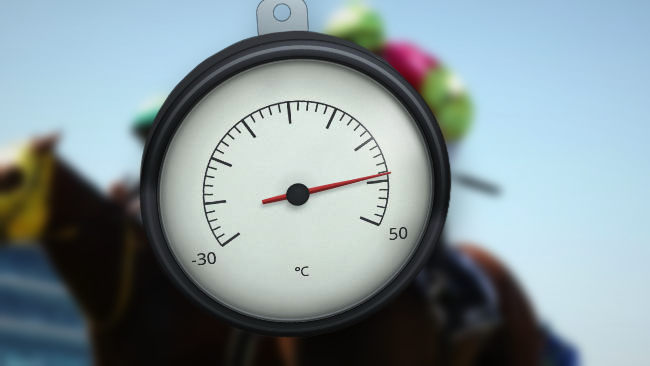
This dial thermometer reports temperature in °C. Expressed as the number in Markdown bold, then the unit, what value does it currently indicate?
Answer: **38** °C
